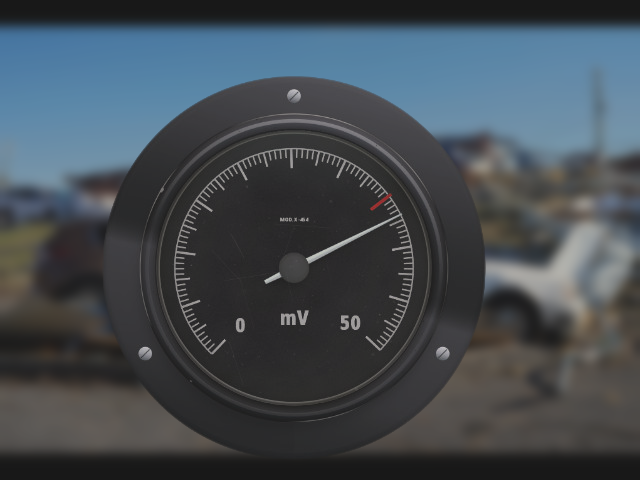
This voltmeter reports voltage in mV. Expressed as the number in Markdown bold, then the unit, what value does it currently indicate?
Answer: **37** mV
